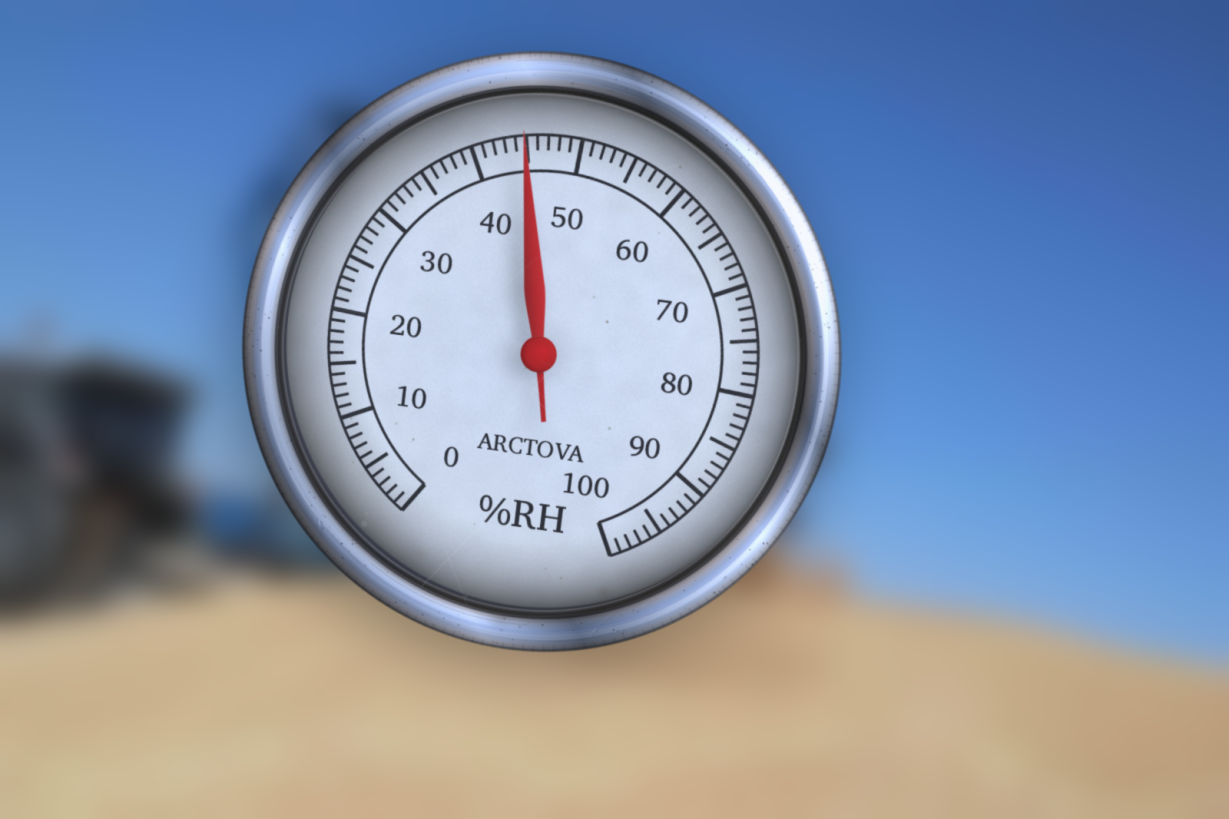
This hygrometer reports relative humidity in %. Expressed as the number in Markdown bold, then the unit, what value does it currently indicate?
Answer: **45** %
